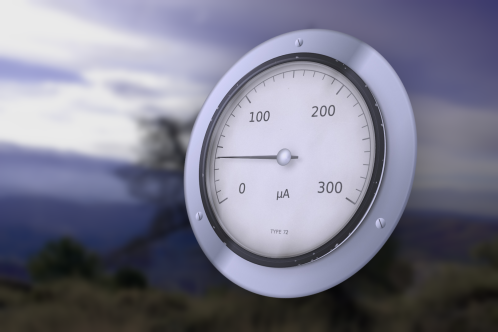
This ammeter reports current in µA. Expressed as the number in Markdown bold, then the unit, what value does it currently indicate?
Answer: **40** µA
